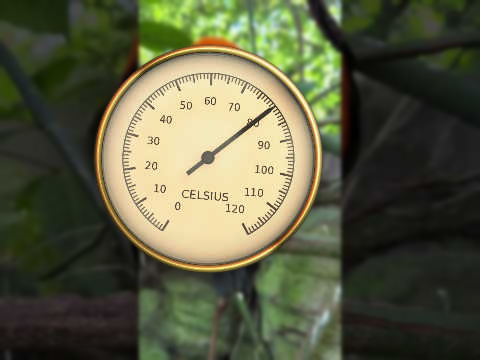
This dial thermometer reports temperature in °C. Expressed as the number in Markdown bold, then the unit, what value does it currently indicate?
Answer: **80** °C
